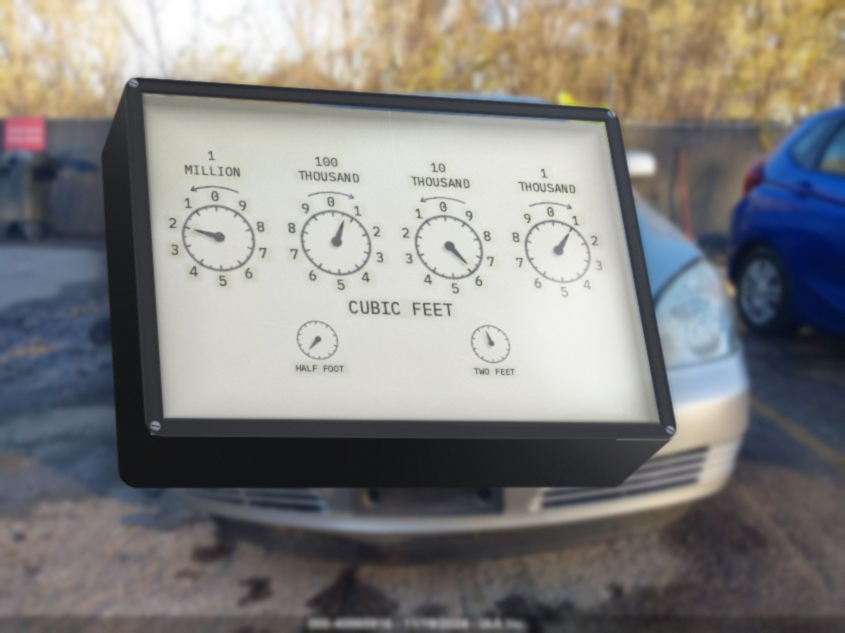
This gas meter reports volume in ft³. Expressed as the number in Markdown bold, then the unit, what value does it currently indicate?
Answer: **206100** ft³
